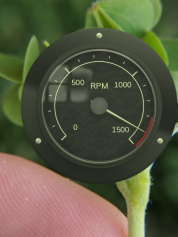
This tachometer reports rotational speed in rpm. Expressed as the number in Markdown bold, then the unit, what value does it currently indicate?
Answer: **1400** rpm
